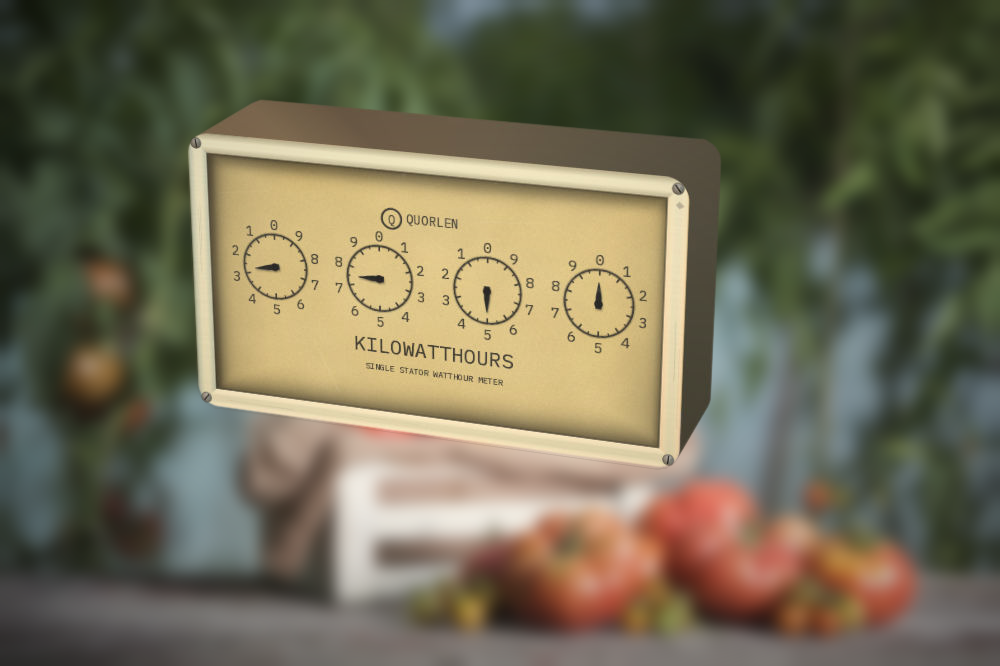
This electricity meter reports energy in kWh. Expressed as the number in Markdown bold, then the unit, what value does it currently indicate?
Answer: **2750** kWh
